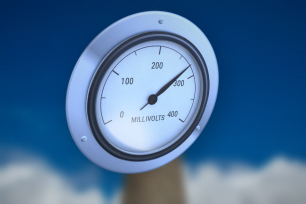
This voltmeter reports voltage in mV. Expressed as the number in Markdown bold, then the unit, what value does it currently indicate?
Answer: **275** mV
